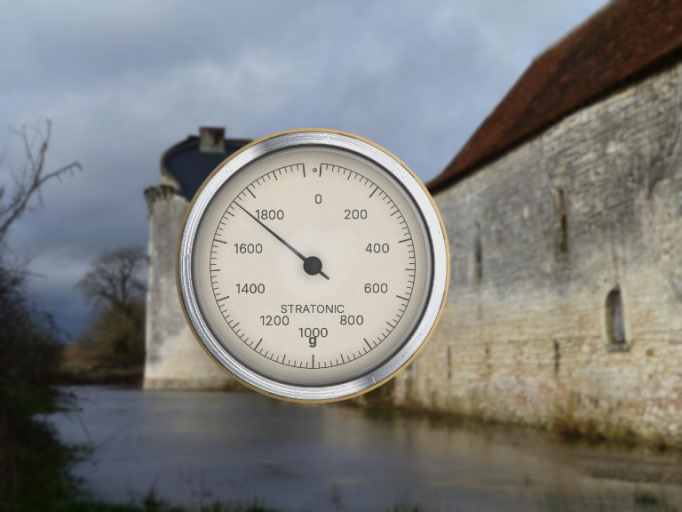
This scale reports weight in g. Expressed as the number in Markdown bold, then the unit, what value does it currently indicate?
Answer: **1740** g
